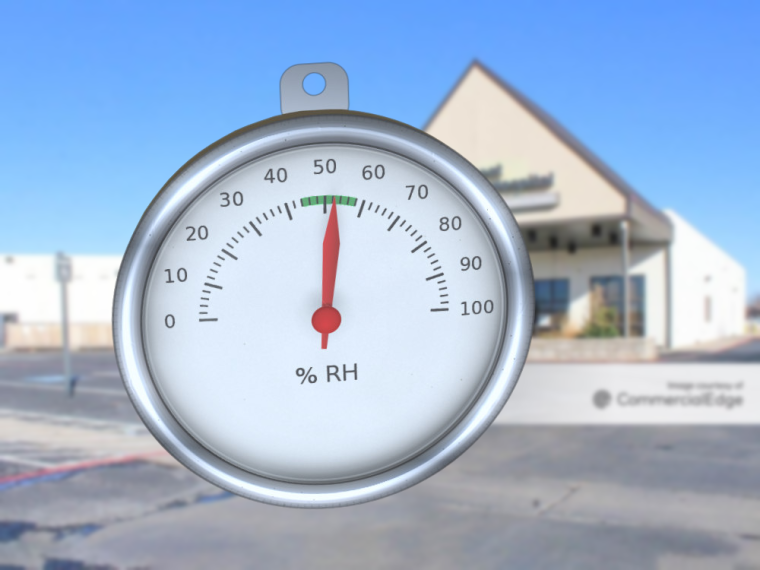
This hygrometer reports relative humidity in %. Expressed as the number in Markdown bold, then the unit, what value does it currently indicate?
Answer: **52** %
